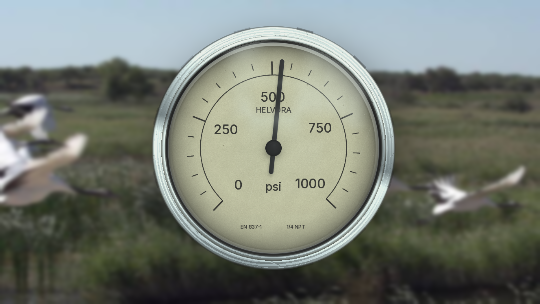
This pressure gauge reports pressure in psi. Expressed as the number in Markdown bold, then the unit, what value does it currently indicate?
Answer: **525** psi
